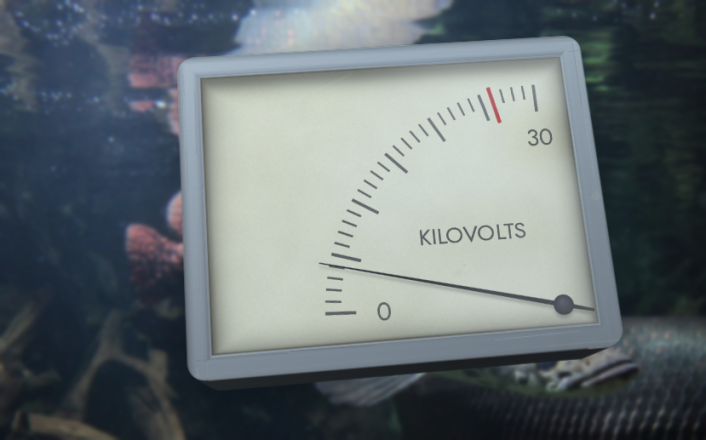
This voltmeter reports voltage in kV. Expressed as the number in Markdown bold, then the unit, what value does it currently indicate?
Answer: **4** kV
